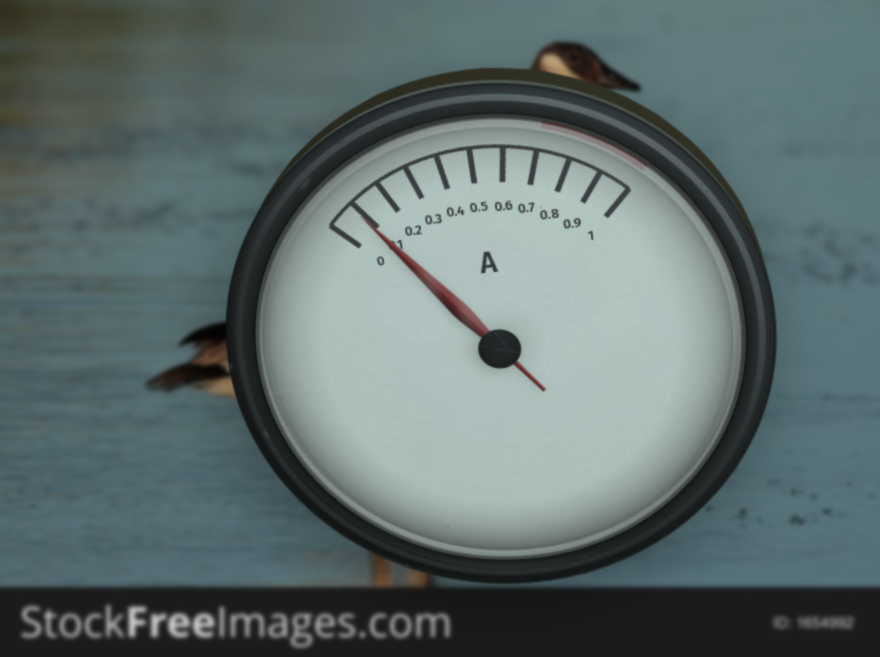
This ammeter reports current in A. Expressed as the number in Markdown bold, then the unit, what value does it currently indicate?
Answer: **0.1** A
